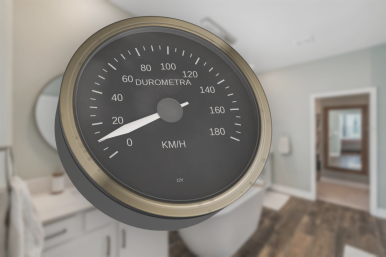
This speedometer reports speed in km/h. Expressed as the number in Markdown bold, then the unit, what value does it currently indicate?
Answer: **10** km/h
